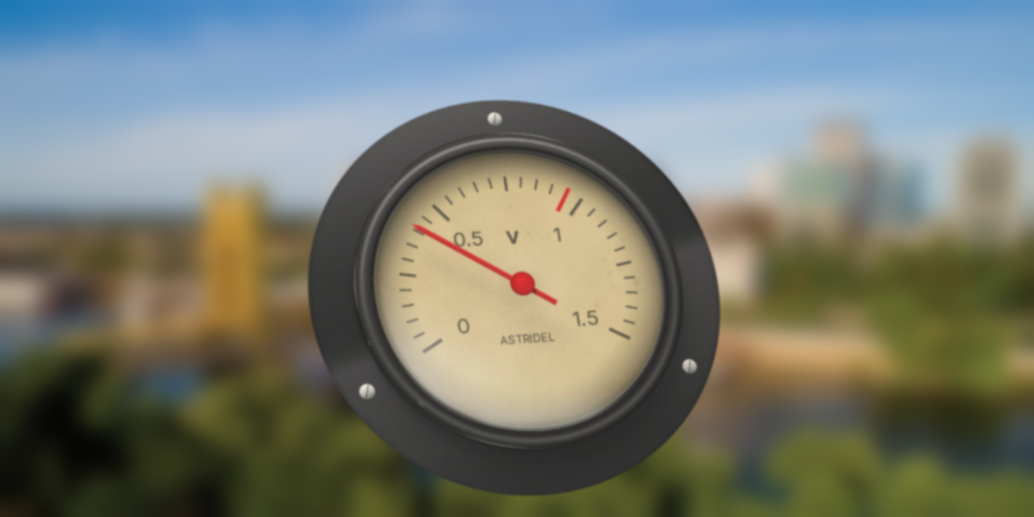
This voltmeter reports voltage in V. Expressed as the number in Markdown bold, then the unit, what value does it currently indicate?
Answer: **0.4** V
